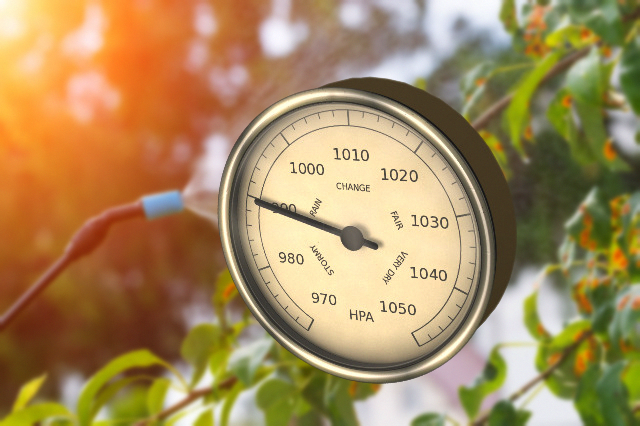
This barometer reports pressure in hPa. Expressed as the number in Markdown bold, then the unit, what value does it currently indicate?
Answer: **990** hPa
